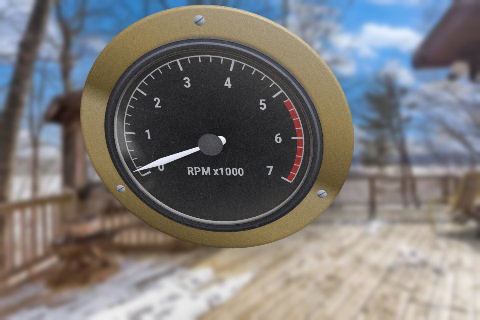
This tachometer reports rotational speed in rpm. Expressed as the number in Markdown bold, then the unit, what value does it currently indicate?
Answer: **200** rpm
